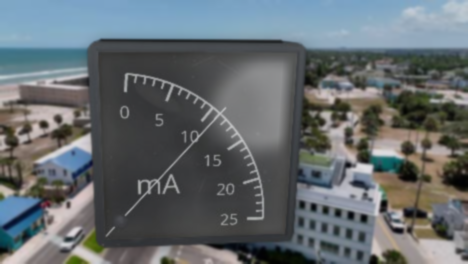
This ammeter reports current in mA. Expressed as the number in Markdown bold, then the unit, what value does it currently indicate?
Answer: **11** mA
